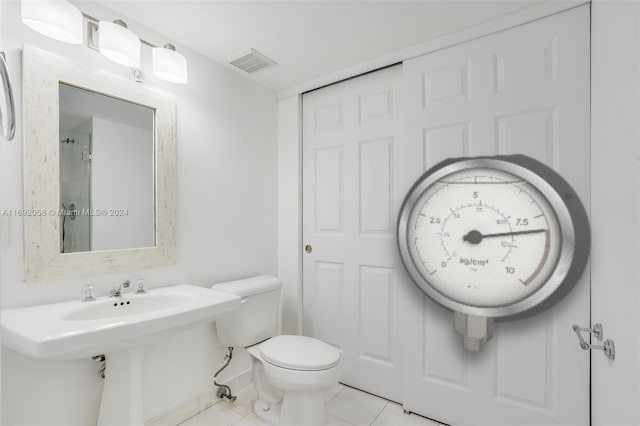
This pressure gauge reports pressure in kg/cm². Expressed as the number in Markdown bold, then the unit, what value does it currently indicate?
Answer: **8** kg/cm²
